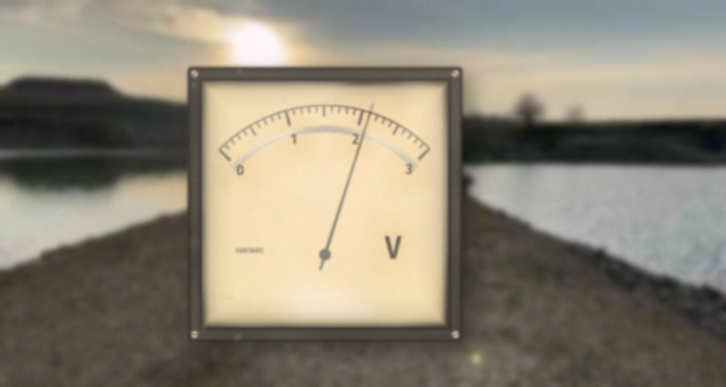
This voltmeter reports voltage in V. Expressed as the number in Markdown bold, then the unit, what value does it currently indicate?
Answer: **2.1** V
